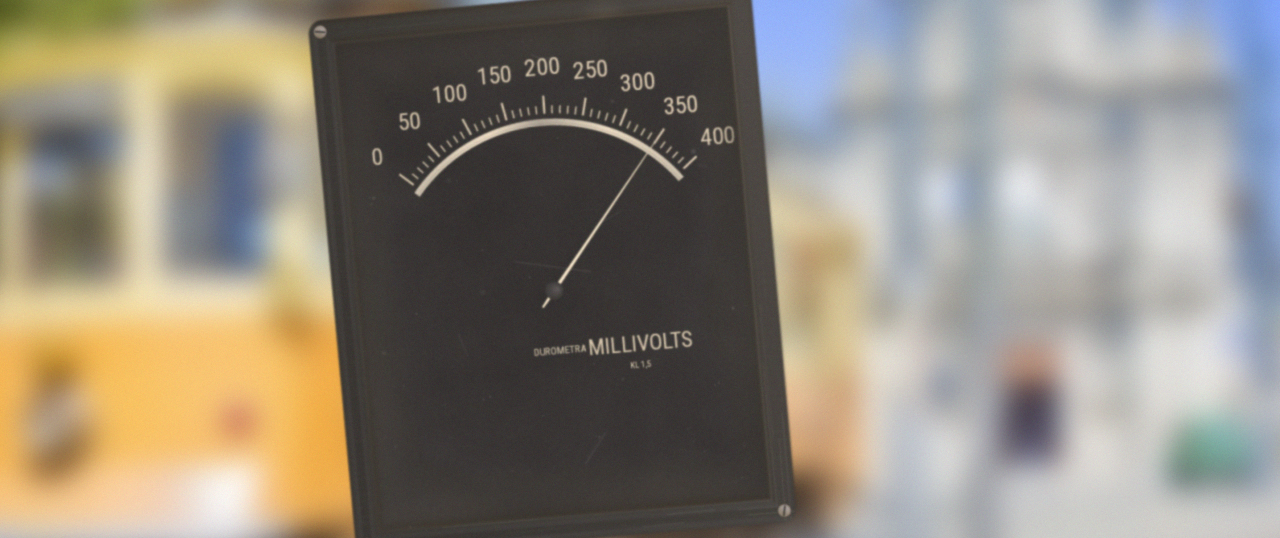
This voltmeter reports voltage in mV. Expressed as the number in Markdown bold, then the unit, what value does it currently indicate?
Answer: **350** mV
